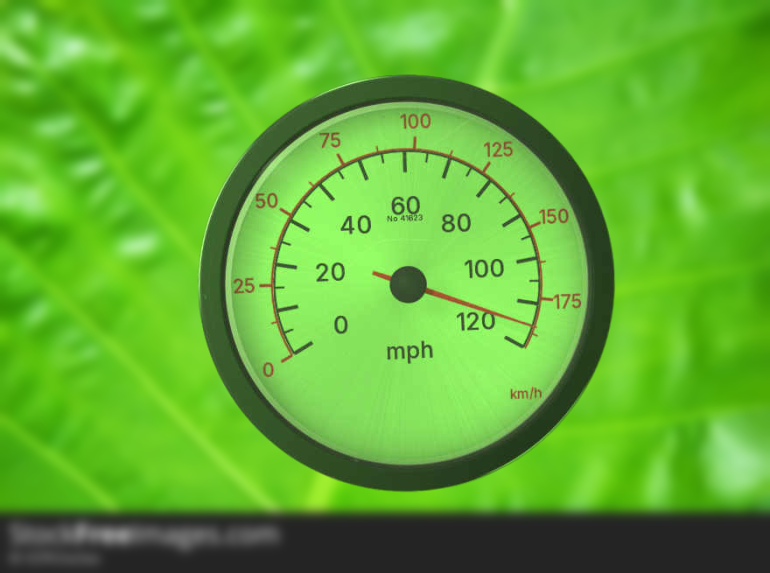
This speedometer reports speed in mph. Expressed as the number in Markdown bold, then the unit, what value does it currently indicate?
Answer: **115** mph
